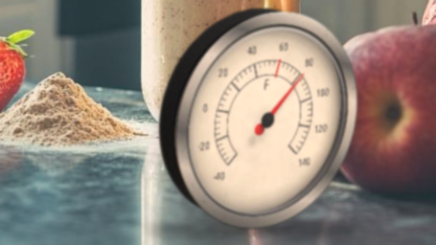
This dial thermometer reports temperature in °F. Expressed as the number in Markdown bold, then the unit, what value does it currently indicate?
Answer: **80** °F
